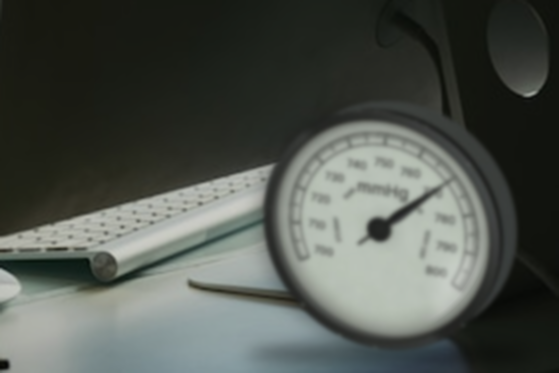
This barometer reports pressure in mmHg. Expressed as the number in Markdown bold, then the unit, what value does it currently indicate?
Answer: **770** mmHg
